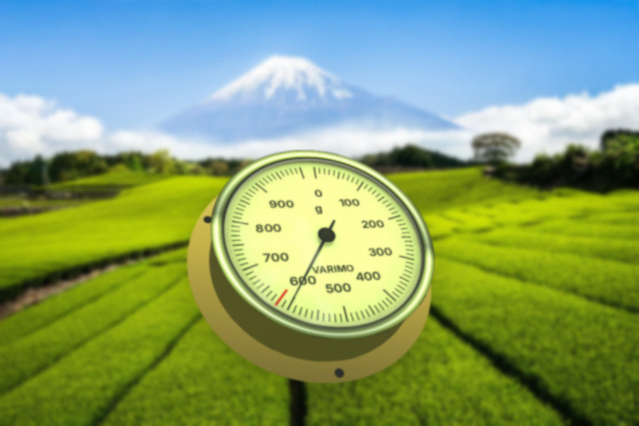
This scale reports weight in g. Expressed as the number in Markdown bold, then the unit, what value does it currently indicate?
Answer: **600** g
